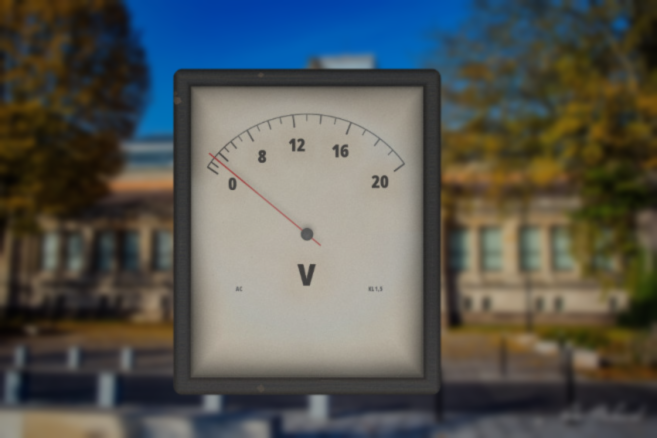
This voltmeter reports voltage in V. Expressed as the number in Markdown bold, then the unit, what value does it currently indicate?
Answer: **3** V
